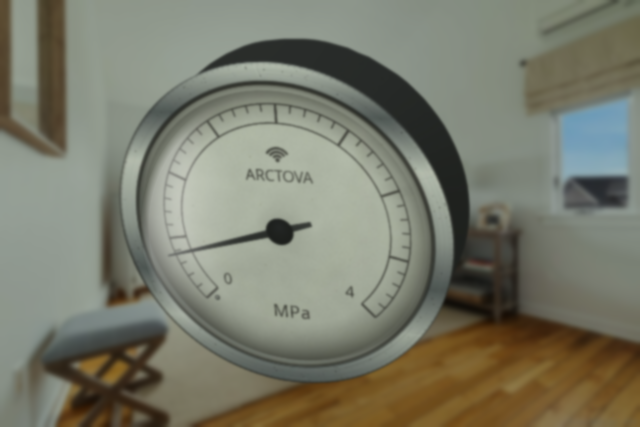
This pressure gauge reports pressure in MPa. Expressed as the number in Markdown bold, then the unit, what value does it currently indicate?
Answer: **0.4** MPa
